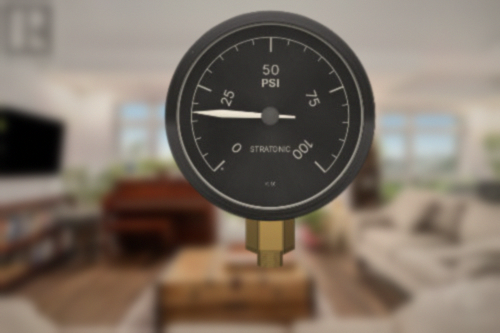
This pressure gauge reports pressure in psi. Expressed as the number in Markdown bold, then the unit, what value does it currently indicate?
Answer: **17.5** psi
